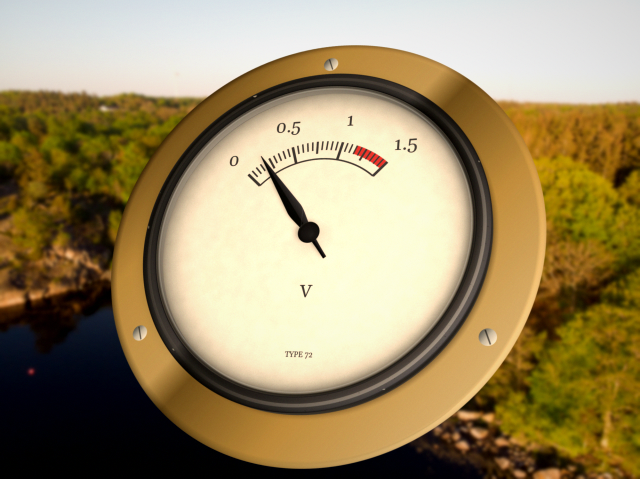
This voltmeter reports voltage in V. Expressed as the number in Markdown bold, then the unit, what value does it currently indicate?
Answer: **0.2** V
